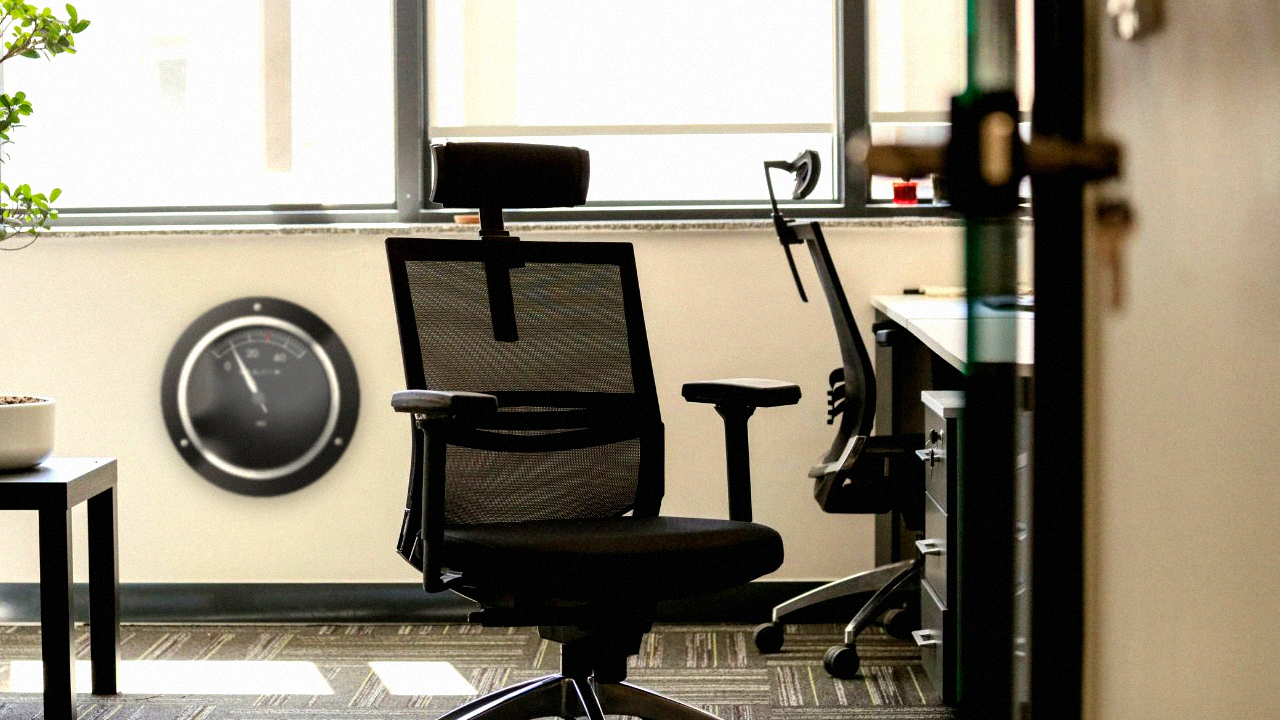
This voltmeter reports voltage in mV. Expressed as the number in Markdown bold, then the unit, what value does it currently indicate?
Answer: **10** mV
